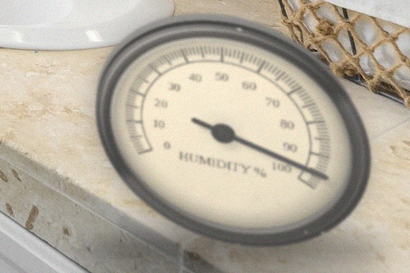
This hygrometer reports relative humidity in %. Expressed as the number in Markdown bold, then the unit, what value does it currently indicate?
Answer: **95** %
